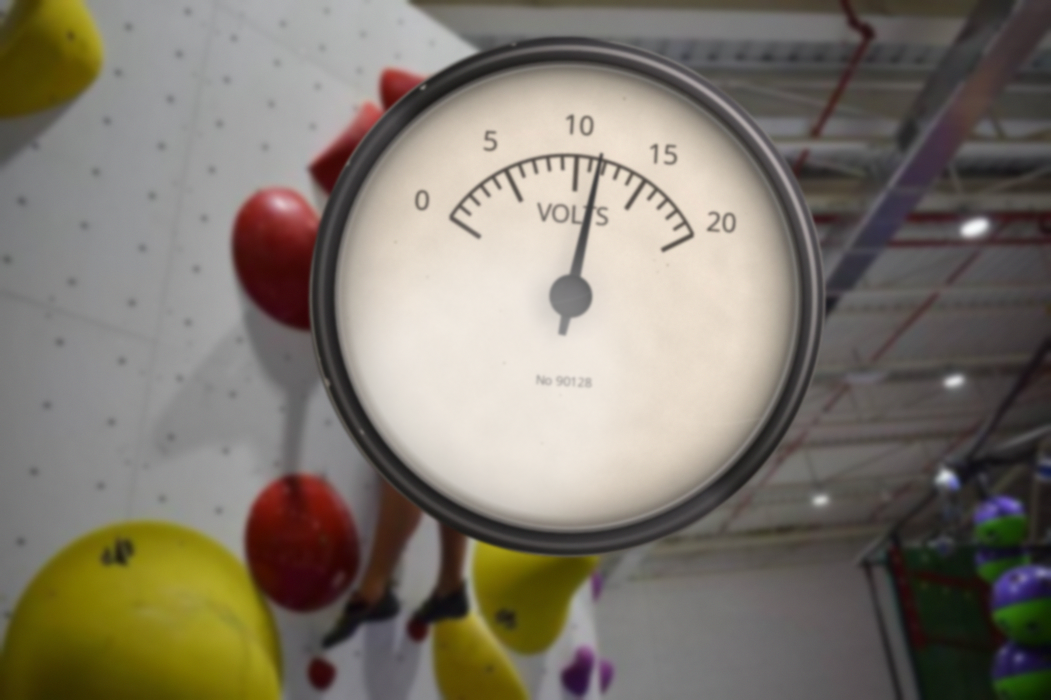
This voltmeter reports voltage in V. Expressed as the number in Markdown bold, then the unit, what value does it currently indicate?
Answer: **11.5** V
